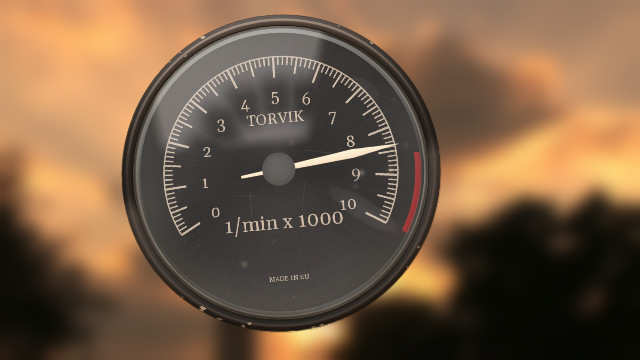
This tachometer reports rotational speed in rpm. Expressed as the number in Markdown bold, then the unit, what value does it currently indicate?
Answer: **8400** rpm
